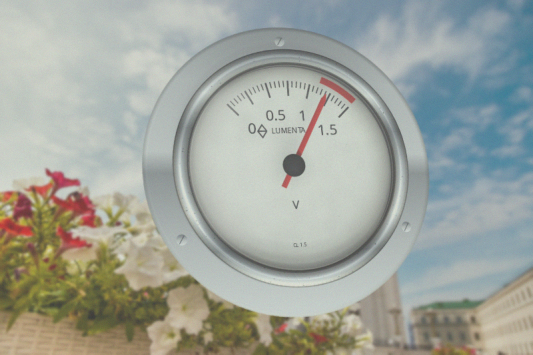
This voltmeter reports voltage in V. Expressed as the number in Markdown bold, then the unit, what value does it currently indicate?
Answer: **1.2** V
